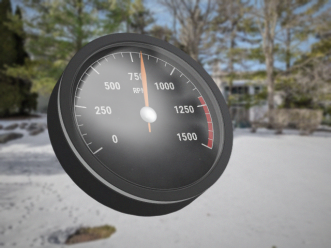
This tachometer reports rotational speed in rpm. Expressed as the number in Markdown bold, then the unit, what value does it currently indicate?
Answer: **800** rpm
